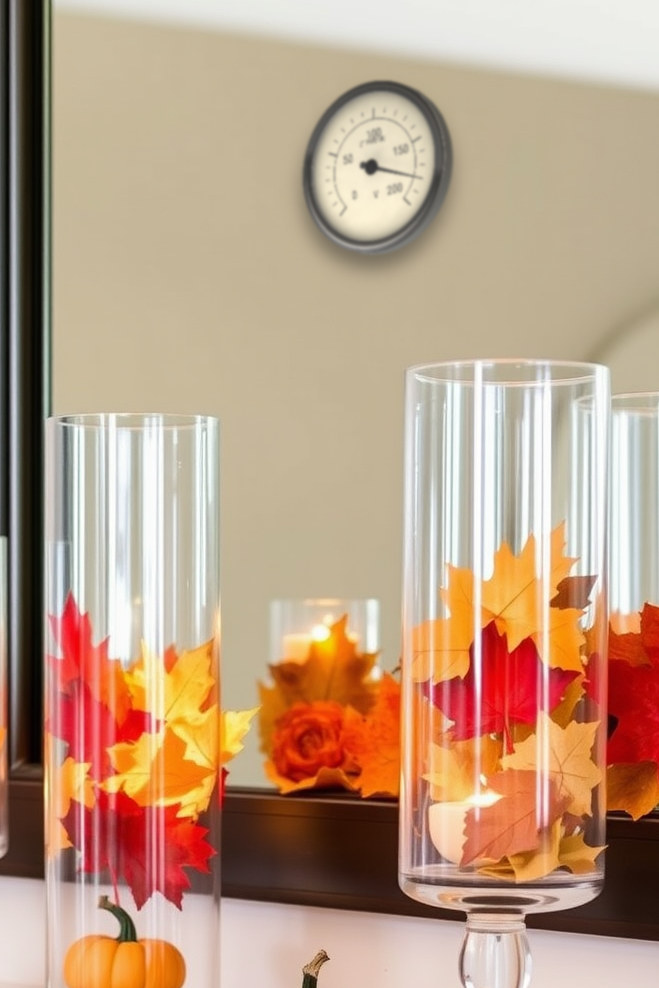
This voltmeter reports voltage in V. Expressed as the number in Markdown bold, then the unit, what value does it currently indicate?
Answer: **180** V
